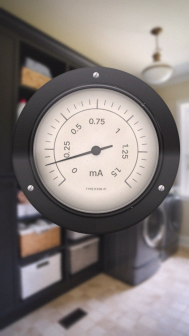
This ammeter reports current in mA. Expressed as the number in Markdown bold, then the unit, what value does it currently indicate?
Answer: **0.15** mA
